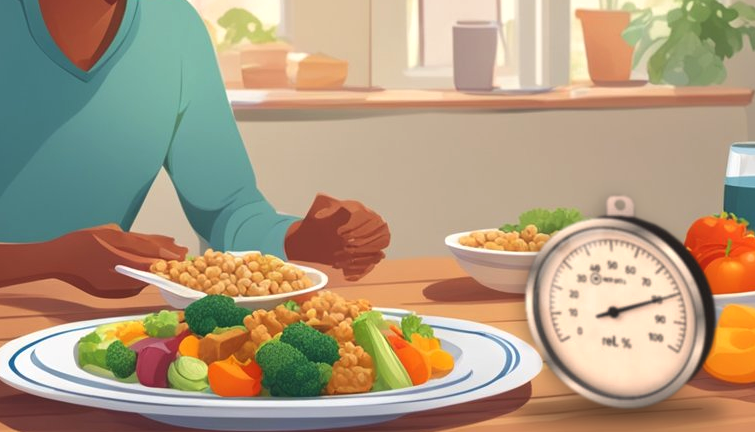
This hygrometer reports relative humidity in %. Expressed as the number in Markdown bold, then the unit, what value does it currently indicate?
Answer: **80** %
